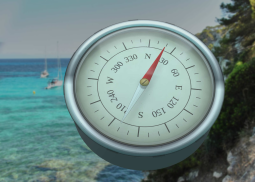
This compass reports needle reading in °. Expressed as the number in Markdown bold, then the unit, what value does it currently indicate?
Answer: **20** °
